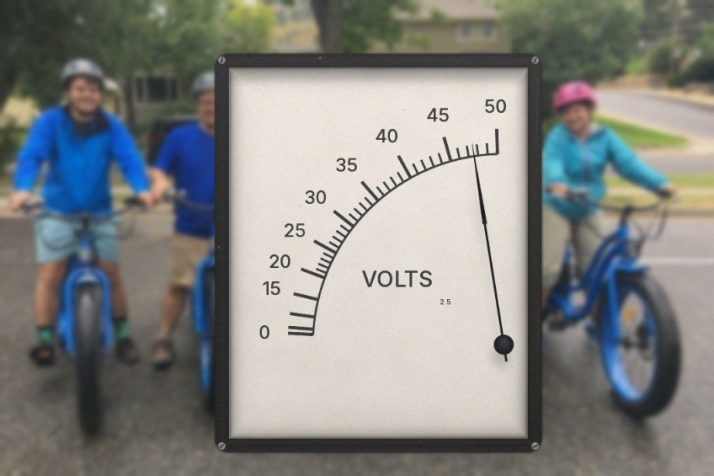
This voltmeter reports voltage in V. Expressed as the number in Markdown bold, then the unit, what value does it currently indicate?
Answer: **47.5** V
